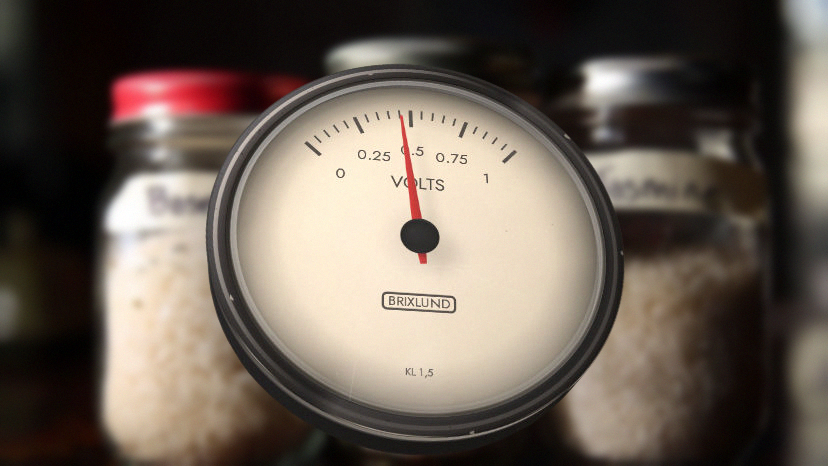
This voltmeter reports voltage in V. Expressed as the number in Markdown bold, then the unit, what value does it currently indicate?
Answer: **0.45** V
